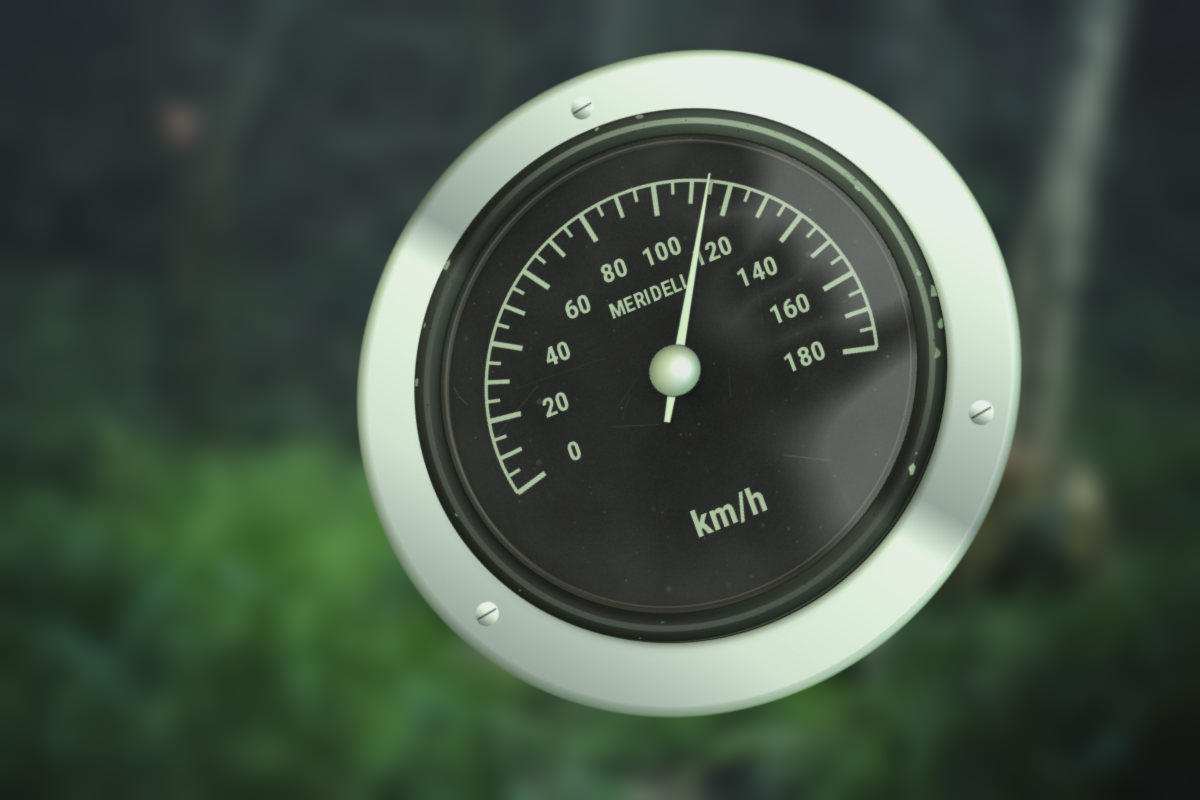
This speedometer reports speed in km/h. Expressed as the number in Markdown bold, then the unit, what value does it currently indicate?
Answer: **115** km/h
